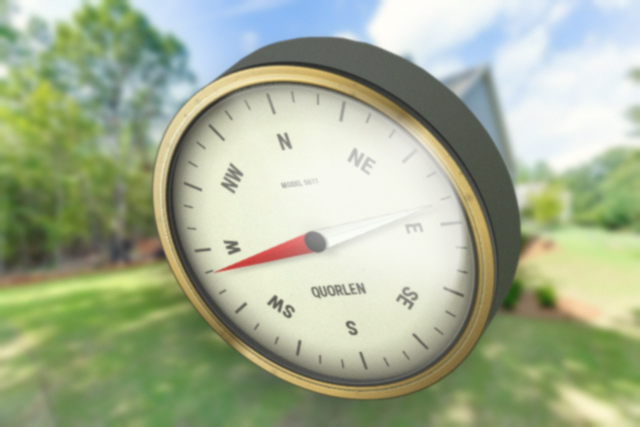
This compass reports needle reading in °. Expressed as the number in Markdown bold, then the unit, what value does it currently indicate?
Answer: **260** °
